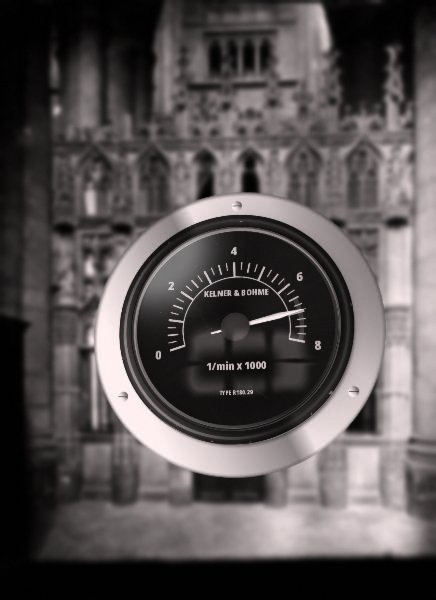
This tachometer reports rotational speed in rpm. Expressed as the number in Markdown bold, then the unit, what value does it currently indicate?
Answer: **7000** rpm
